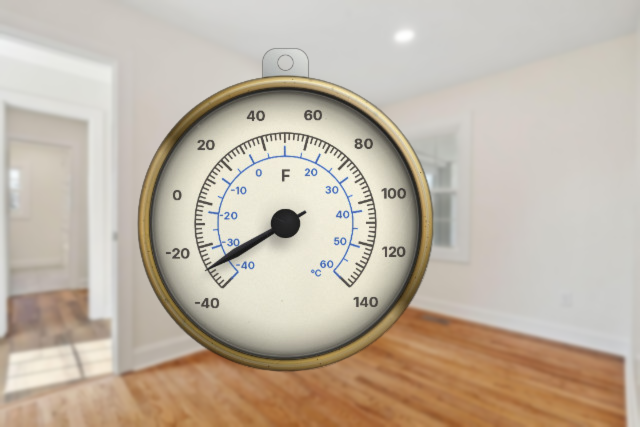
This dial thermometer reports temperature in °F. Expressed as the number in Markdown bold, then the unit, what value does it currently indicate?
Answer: **-30** °F
